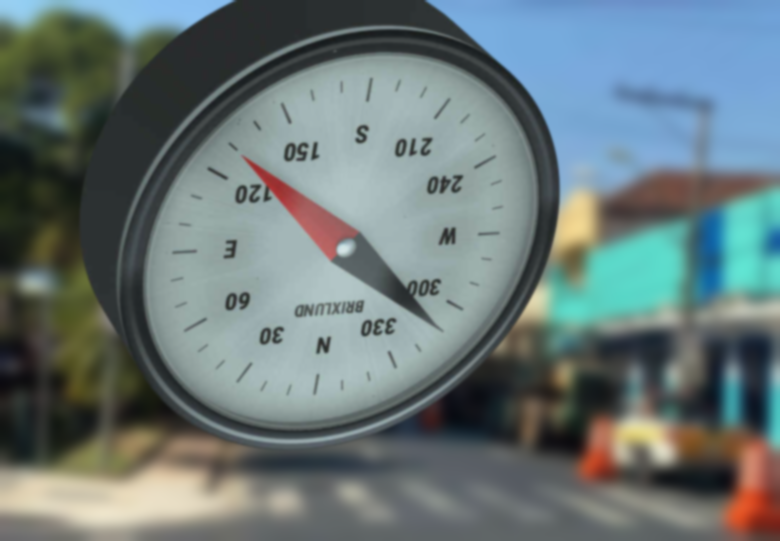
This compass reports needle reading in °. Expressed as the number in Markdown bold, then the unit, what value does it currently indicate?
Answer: **130** °
